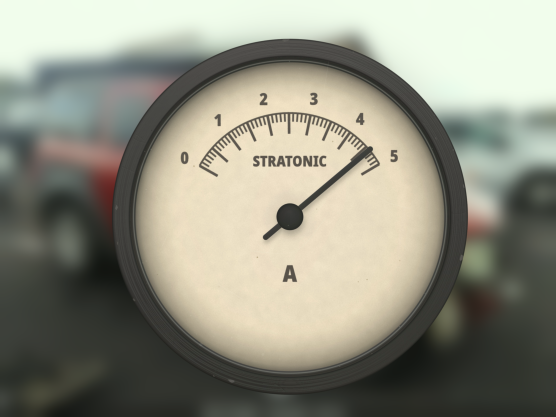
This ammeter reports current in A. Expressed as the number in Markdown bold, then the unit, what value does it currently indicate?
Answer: **4.6** A
